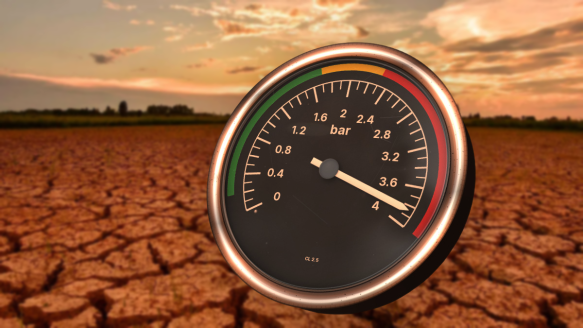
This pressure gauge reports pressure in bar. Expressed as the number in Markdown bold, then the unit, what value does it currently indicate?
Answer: **3.85** bar
